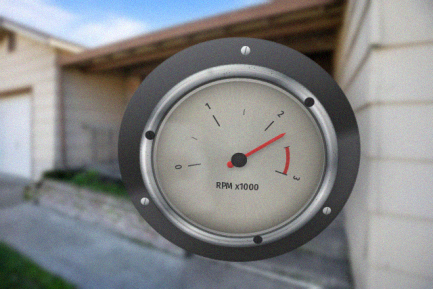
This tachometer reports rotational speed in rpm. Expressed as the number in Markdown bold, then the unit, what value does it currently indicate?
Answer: **2250** rpm
